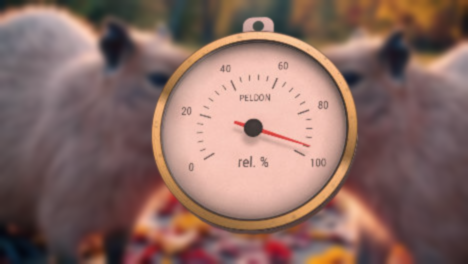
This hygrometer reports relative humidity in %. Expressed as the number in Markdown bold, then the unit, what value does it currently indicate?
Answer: **96** %
